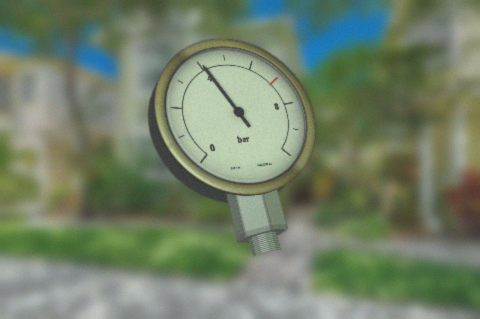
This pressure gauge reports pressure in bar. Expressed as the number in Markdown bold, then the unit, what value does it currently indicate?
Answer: **4** bar
